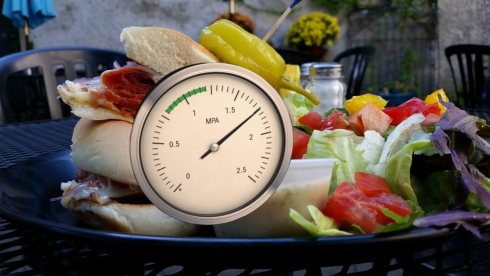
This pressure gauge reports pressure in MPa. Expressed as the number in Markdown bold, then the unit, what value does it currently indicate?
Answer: **1.75** MPa
